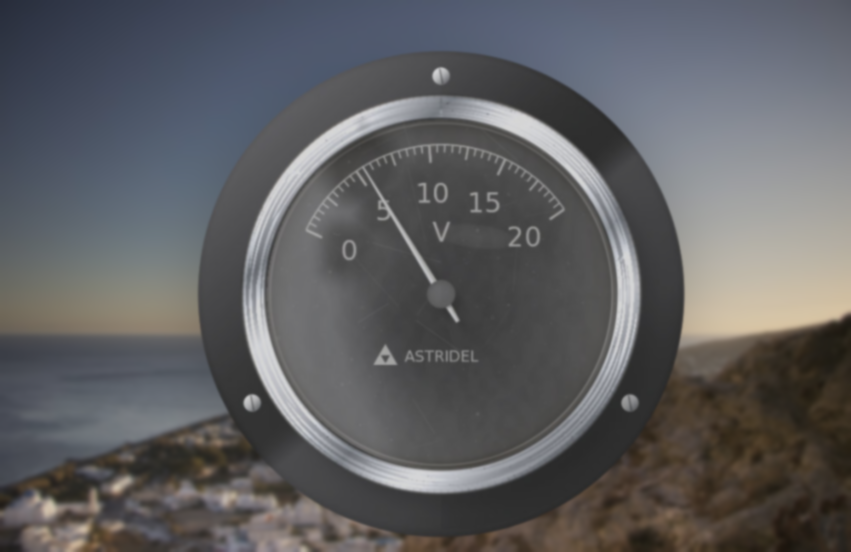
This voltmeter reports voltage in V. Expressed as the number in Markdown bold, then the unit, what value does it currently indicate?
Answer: **5.5** V
